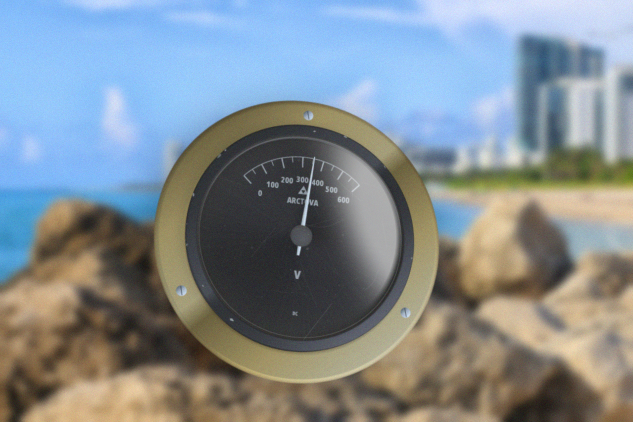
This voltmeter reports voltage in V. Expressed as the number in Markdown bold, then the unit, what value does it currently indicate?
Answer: **350** V
